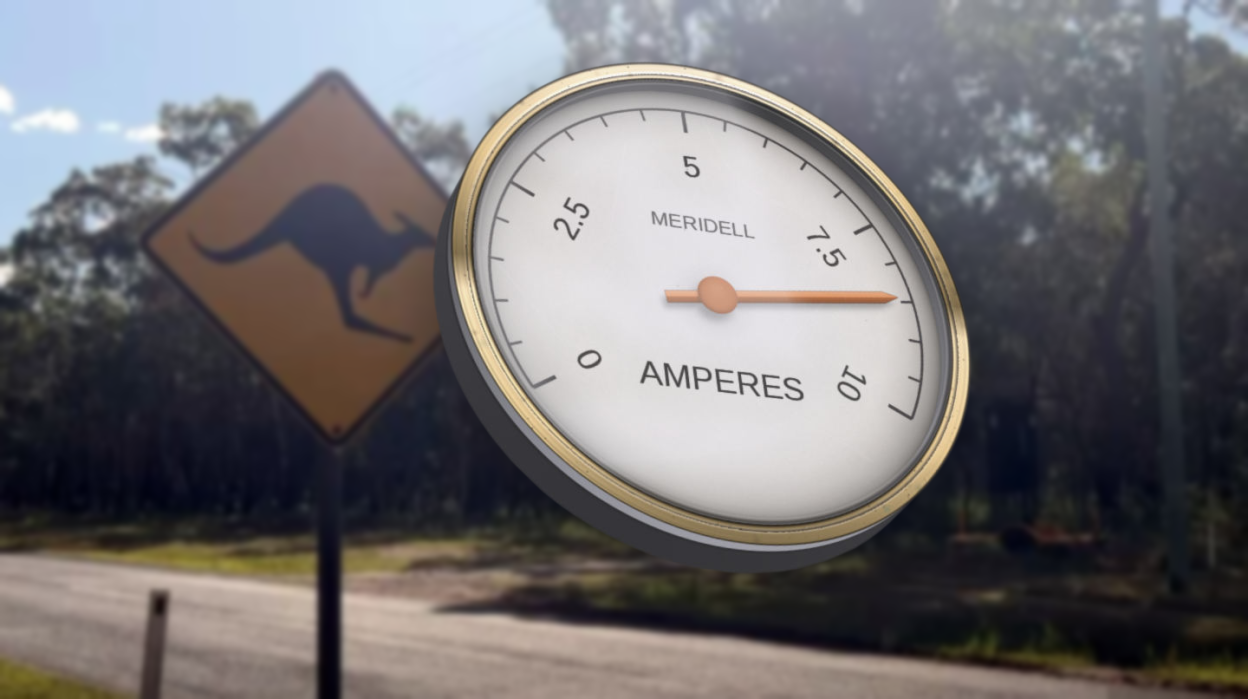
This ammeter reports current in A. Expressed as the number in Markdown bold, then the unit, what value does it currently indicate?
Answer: **8.5** A
